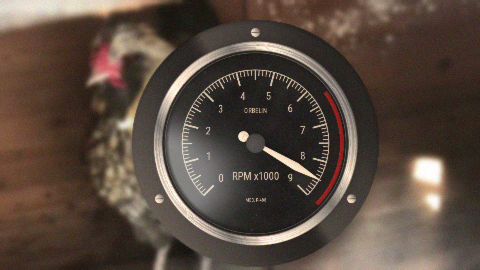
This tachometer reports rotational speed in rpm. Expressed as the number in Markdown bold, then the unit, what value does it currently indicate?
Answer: **8500** rpm
